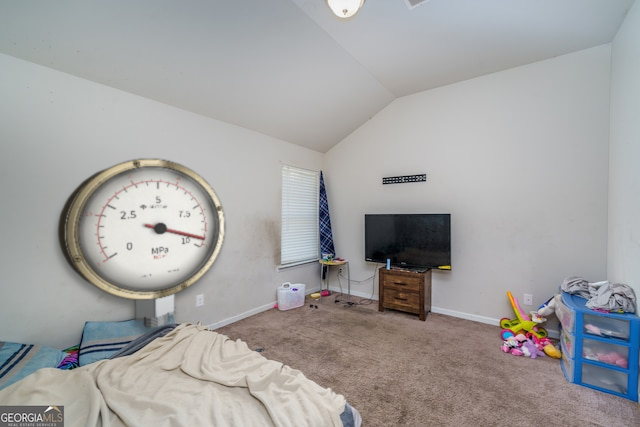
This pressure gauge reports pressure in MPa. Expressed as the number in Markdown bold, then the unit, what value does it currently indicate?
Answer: **9.5** MPa
